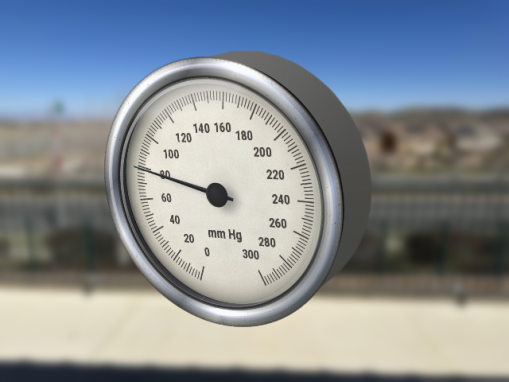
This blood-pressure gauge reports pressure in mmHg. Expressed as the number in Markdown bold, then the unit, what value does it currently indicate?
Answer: **80** mmHg
